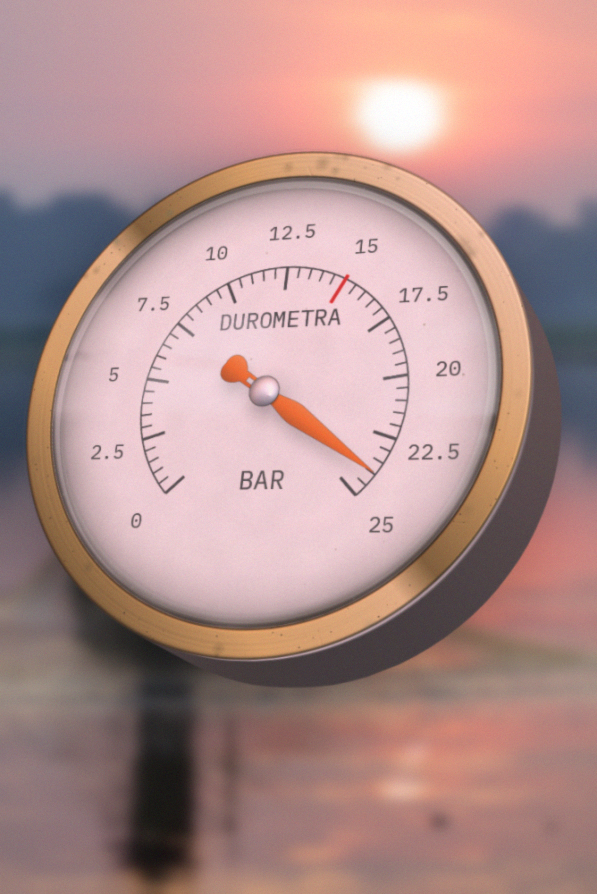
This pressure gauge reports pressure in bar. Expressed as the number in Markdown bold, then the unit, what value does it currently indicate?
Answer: **24** bar
